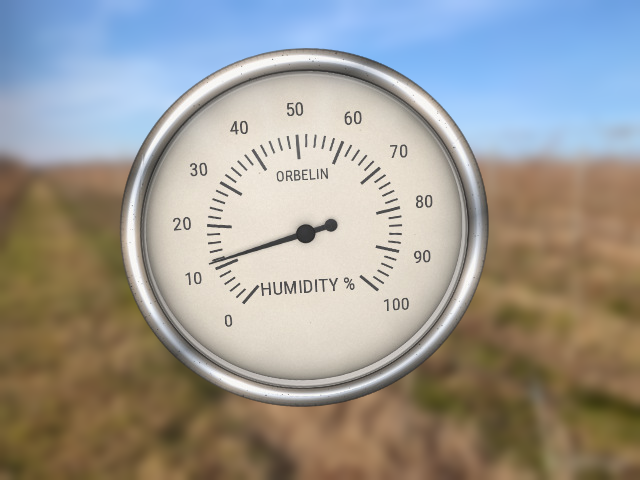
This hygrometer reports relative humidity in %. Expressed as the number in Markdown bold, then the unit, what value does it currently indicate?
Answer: **12** %
